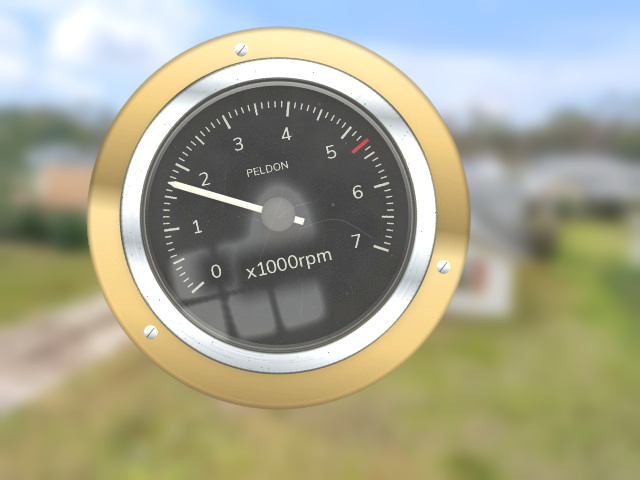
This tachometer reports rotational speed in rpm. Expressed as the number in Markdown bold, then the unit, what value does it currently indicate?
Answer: **1700** rpm
